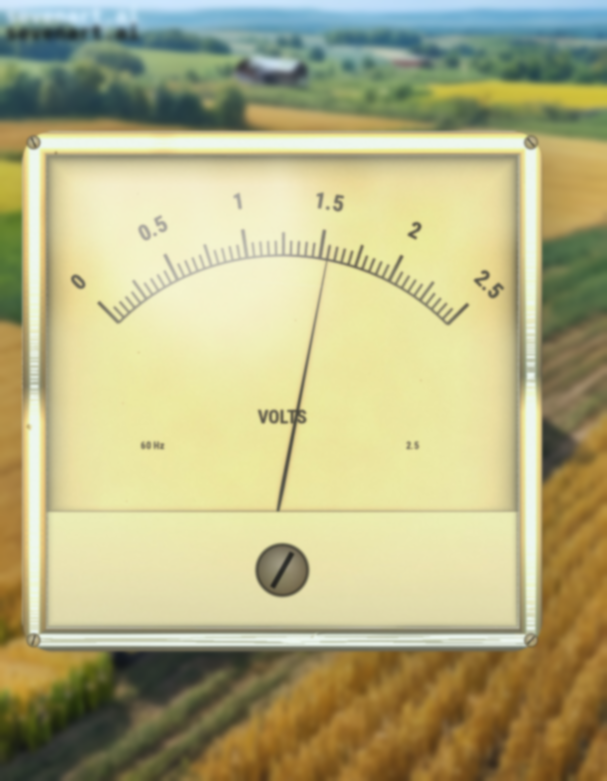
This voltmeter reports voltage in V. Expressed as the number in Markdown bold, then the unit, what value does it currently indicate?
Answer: **1.55** V
